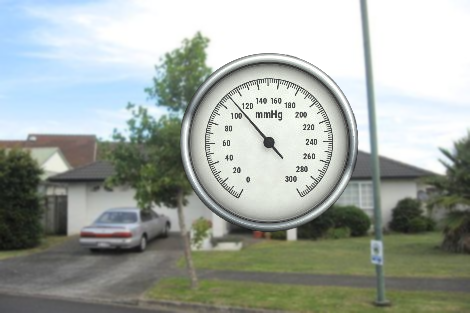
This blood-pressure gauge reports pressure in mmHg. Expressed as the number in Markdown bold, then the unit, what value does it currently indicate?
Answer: **110** mmHg
